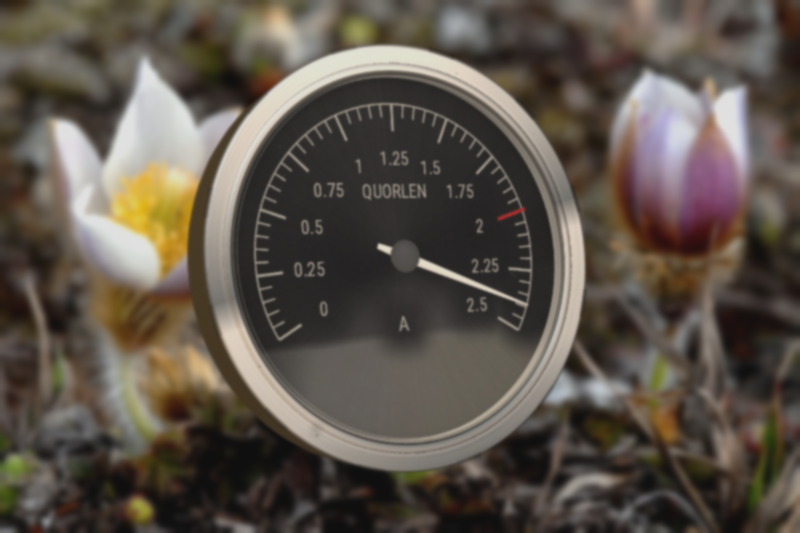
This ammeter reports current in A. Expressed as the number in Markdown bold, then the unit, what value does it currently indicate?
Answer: **2.4** A
